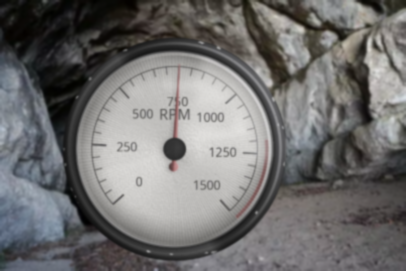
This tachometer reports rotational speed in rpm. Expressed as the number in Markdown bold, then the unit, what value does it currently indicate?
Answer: **750** rpm
